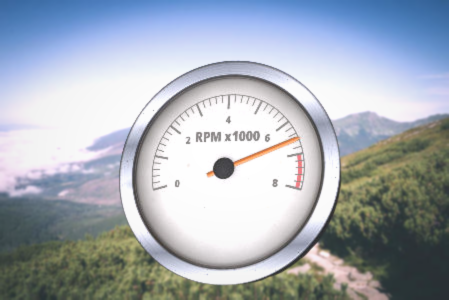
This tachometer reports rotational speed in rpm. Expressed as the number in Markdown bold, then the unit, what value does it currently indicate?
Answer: **6600** rpm
